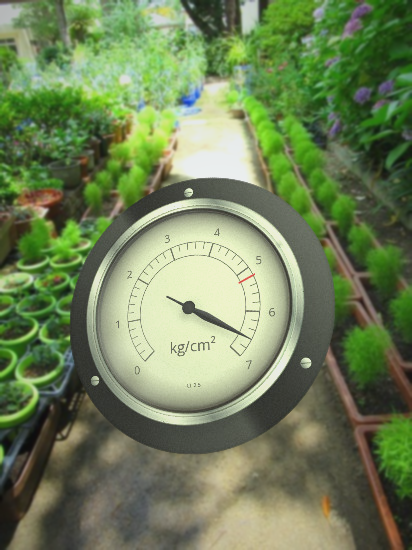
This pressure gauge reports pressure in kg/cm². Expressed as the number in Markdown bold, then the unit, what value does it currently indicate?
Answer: **6.6** kg/cm²
